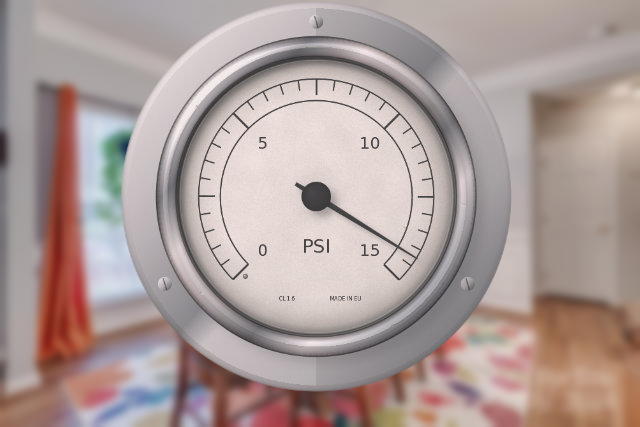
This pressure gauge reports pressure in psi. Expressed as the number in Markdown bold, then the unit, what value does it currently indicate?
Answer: **14.25** psi
